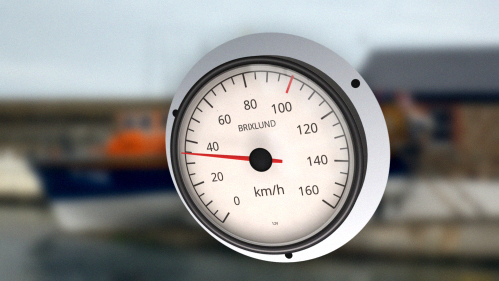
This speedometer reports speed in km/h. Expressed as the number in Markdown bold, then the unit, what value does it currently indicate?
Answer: **35** km/h
